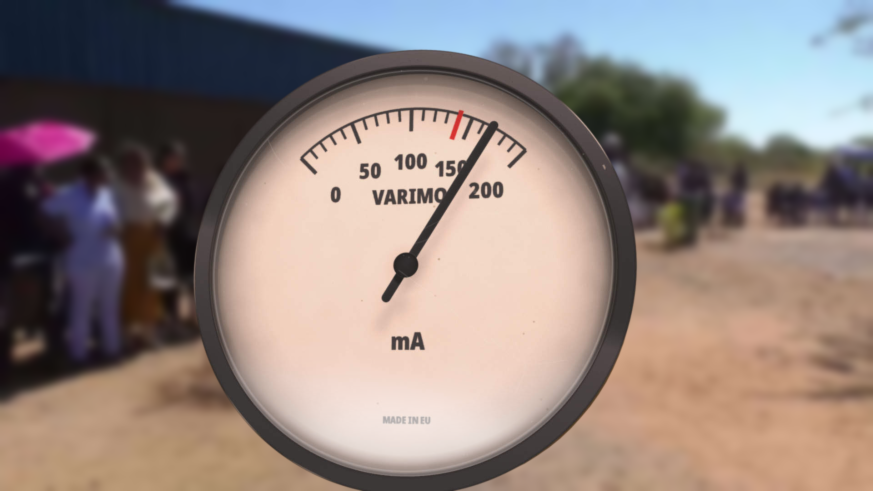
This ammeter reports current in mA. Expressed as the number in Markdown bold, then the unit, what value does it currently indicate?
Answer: **170** mA
